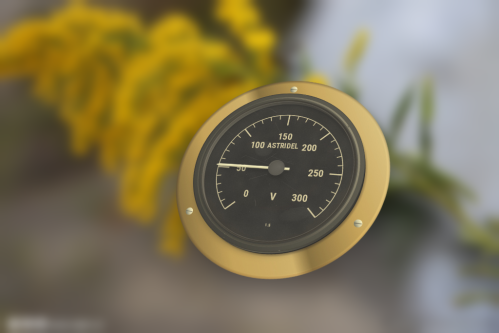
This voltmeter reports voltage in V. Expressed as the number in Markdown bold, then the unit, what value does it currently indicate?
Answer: **50** V
